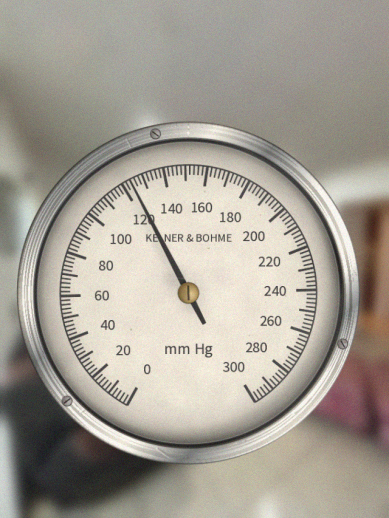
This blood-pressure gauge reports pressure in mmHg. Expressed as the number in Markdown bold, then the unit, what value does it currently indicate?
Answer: **124** mmHg
